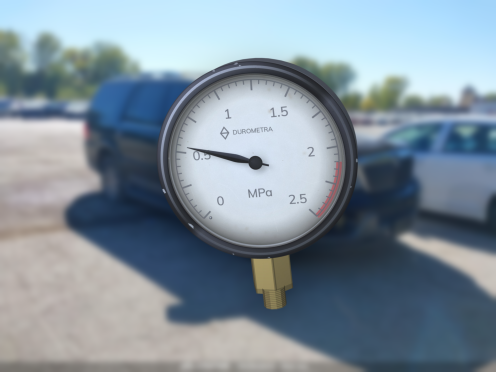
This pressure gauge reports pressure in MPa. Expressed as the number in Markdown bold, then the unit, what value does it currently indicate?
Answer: **0.55** MPa
